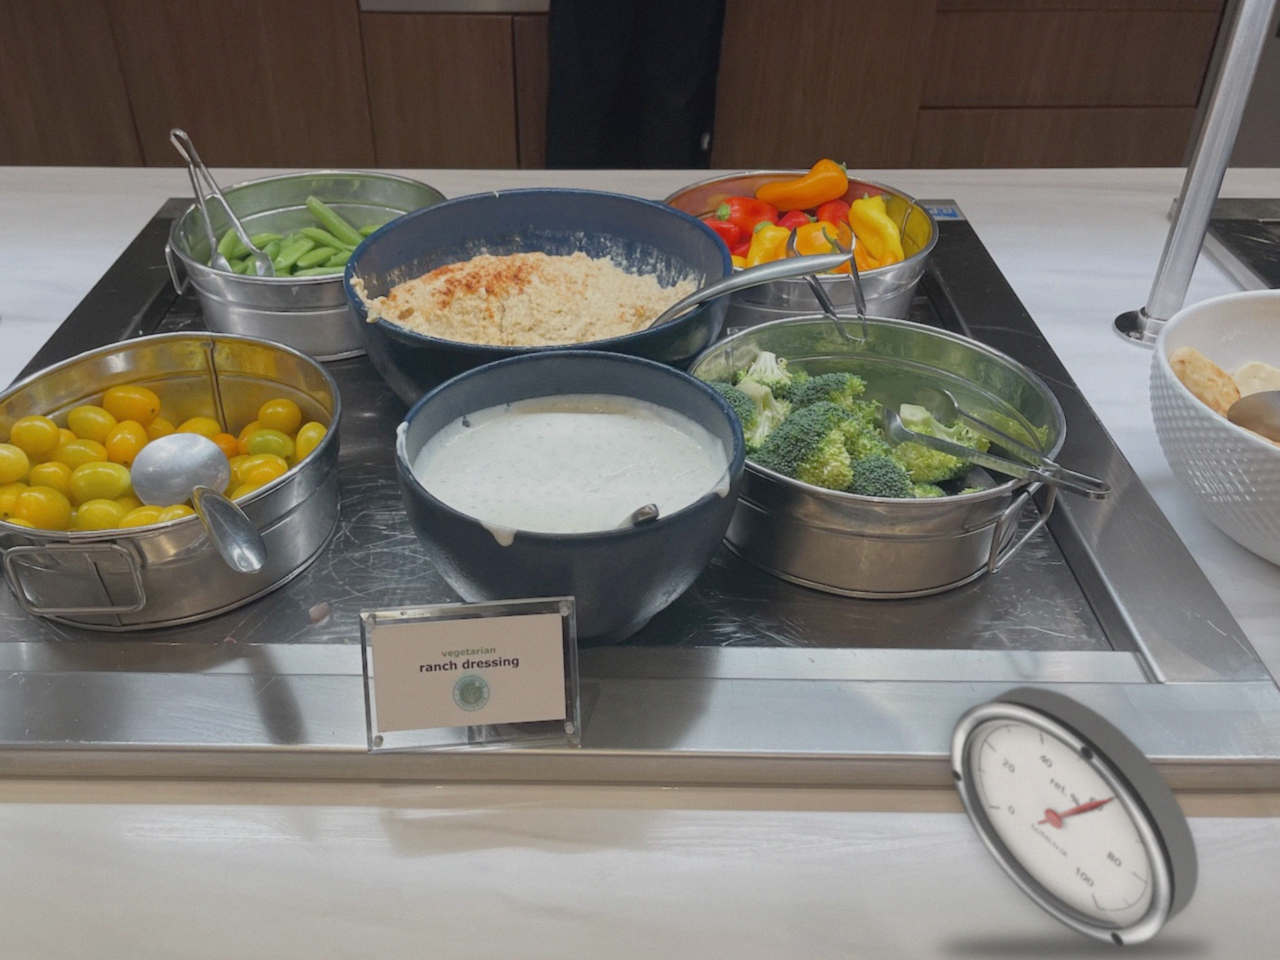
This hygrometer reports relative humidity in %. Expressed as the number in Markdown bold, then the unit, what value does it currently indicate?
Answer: **60** %
